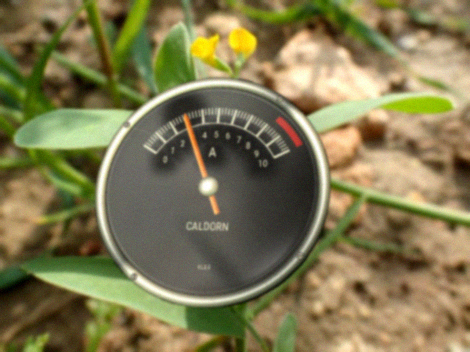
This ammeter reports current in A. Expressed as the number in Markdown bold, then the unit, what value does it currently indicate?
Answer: **3** A
